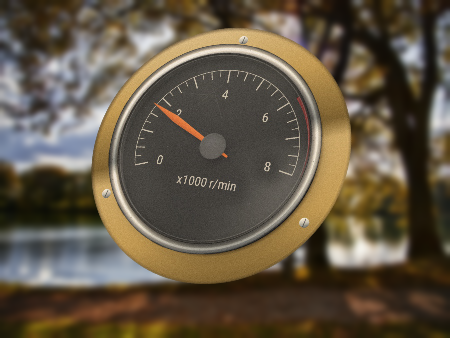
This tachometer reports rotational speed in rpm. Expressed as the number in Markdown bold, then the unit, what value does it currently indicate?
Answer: **1750** rpm
